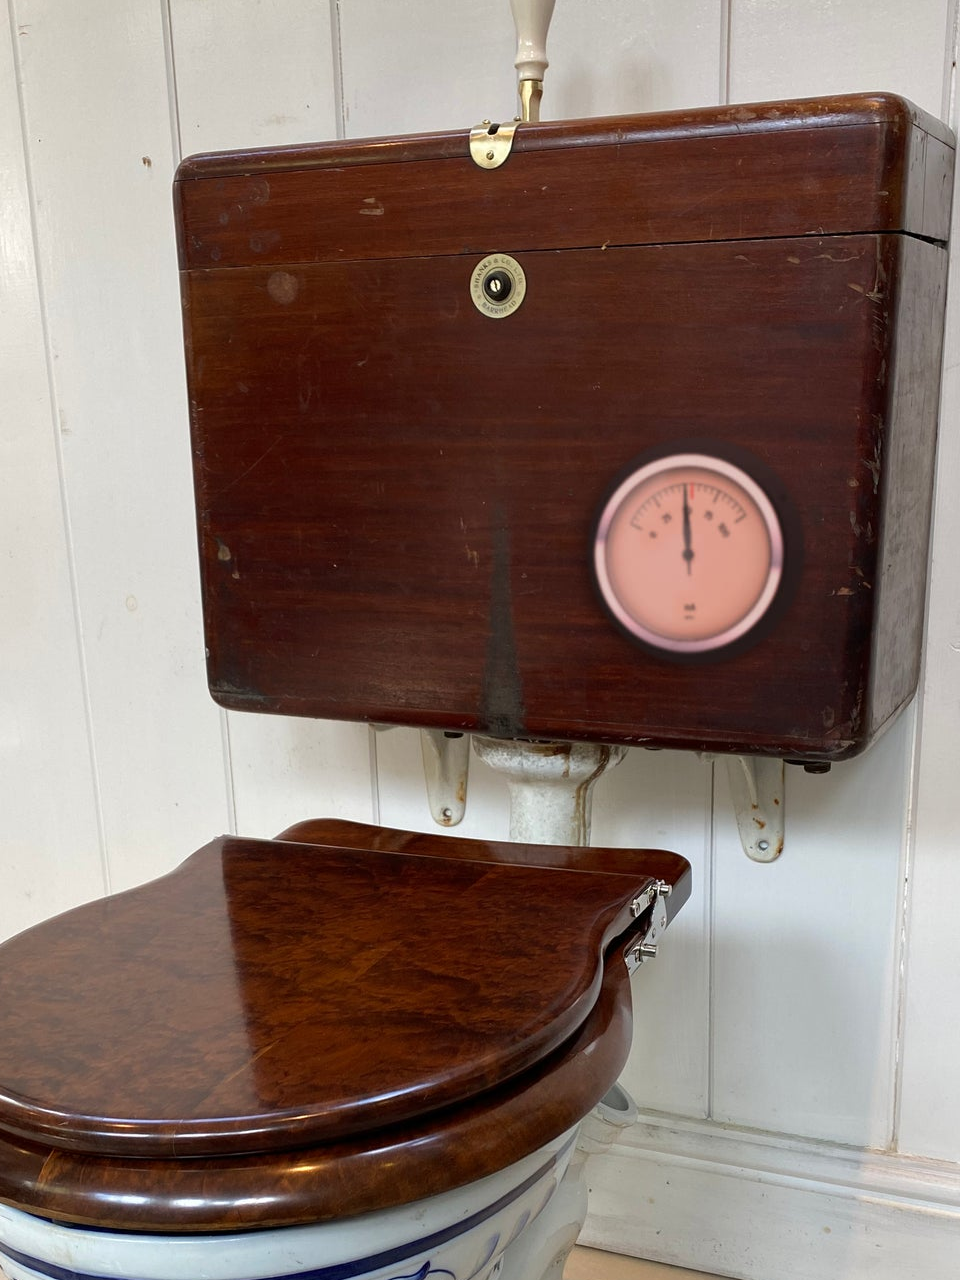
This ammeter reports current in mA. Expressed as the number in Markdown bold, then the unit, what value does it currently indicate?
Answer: **50** mA
